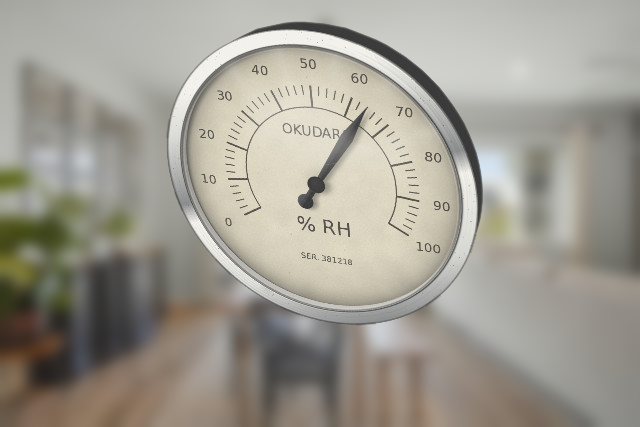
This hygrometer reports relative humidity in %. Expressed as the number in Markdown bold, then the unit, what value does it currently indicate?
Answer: **64** %
